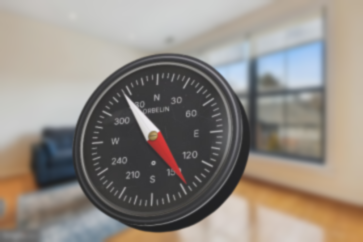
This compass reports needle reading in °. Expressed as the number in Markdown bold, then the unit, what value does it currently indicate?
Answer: **145** °
